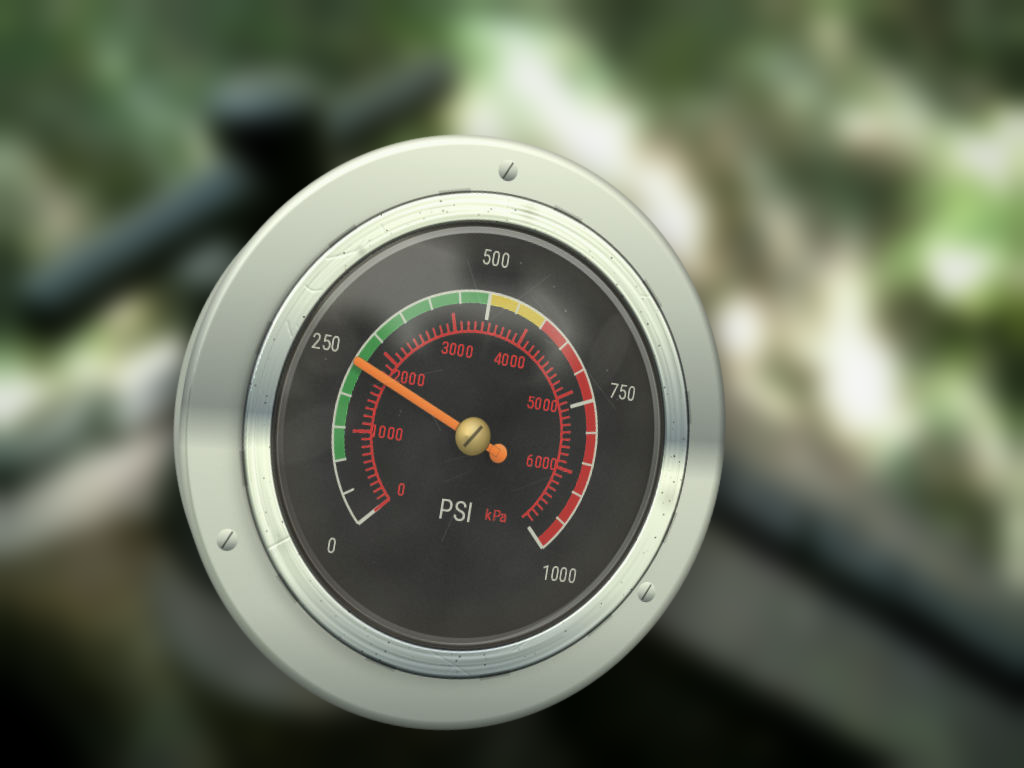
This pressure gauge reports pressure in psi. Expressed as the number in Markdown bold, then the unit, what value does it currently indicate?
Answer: **250** psi
